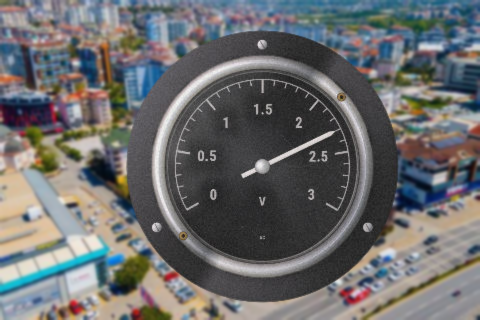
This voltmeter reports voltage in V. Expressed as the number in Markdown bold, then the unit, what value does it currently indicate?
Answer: **2.3** V
